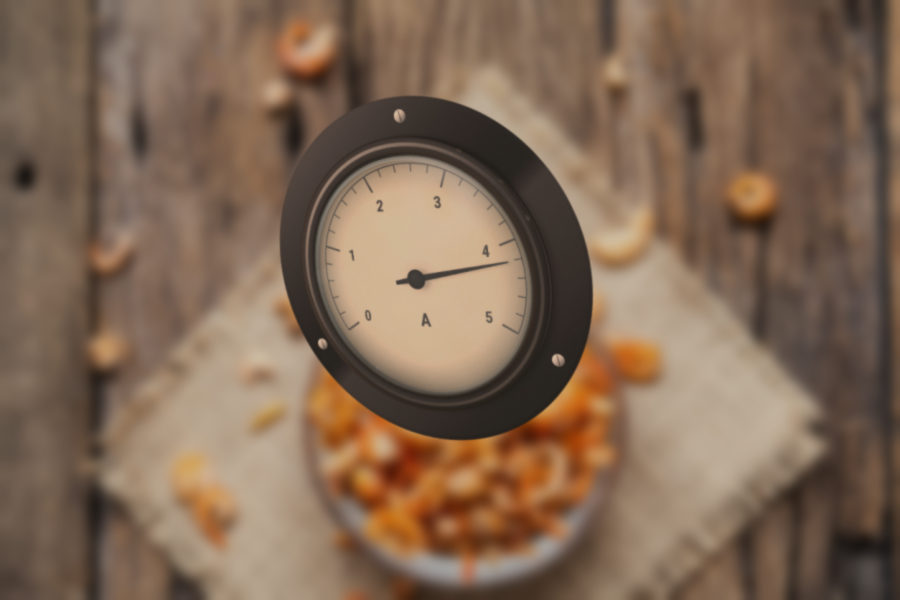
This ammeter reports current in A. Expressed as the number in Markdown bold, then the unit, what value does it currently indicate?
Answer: **4.2** A
